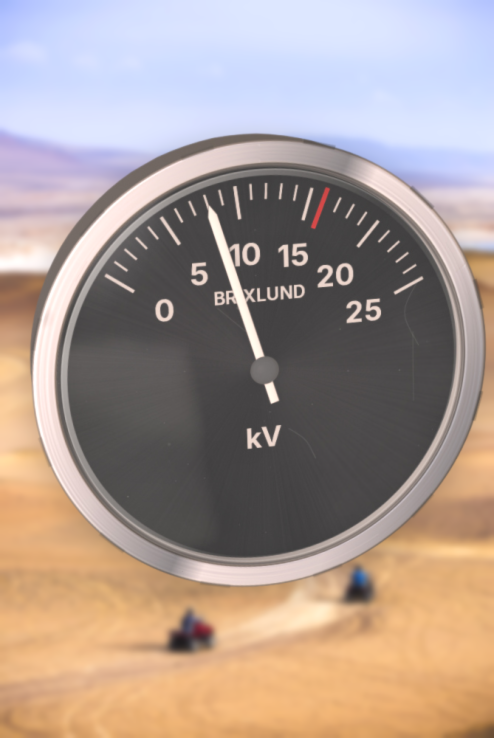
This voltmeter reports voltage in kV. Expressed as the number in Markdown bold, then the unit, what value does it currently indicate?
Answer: **8** kV
